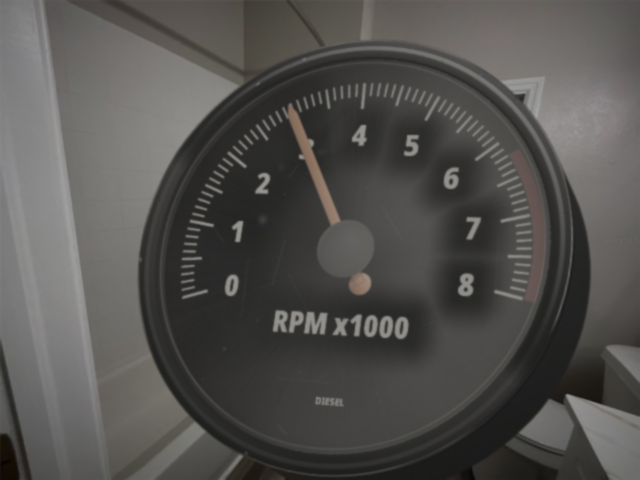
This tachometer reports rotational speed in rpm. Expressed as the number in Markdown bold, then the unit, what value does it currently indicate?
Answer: **3000** rpm
